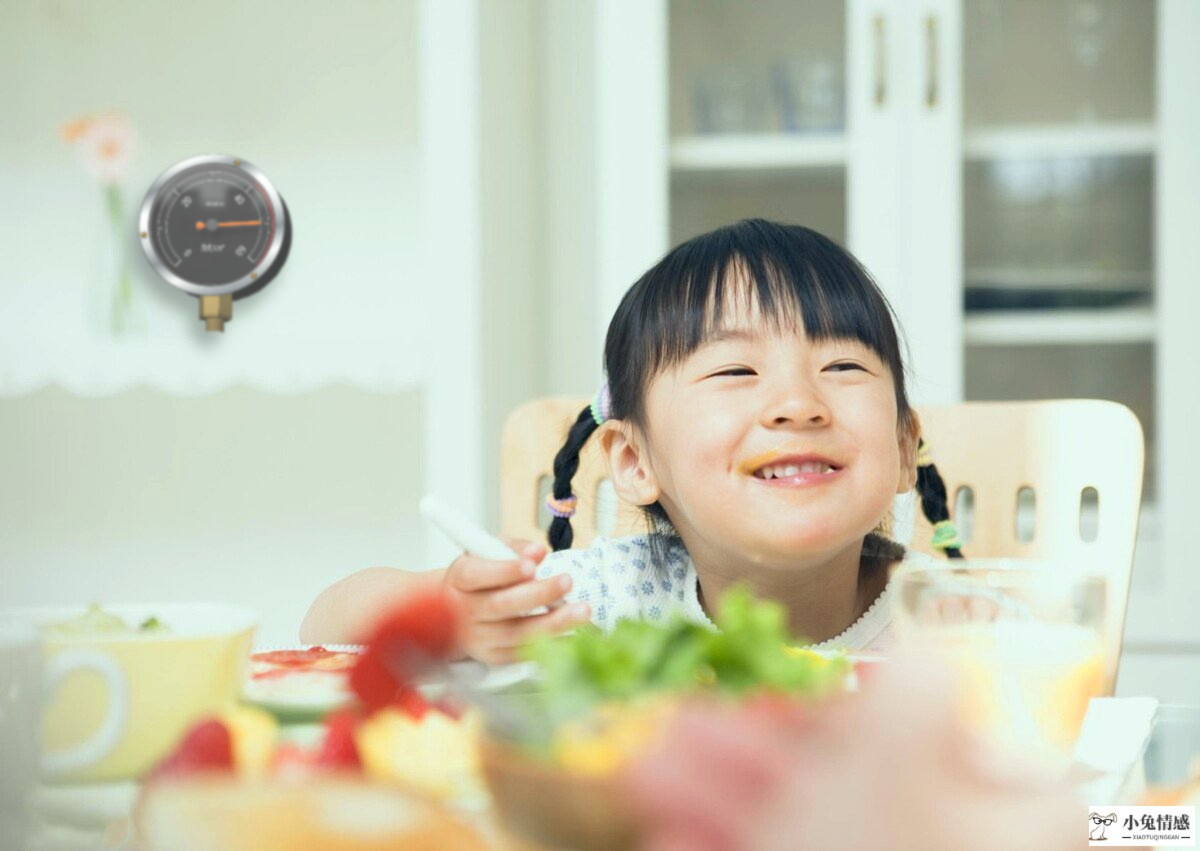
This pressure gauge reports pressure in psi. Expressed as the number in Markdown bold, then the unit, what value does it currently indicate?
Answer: **50** psi
